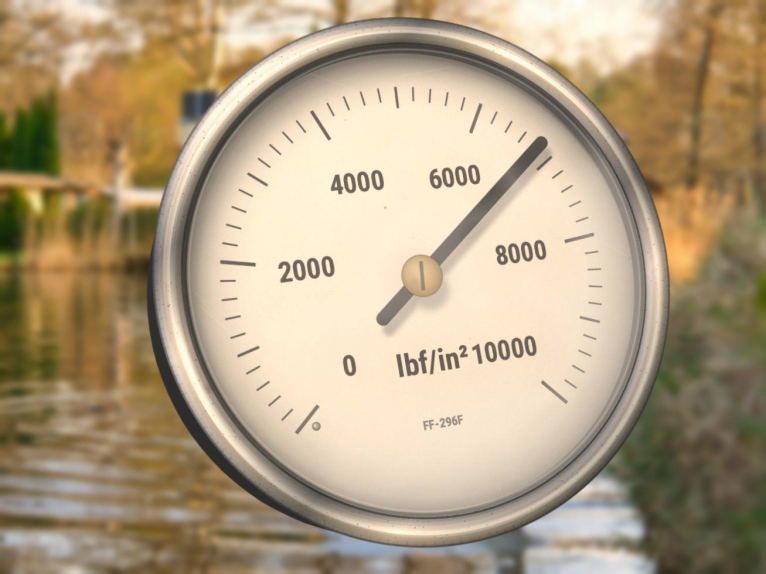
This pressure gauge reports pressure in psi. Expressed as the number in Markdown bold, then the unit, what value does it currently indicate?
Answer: **6800** psi
